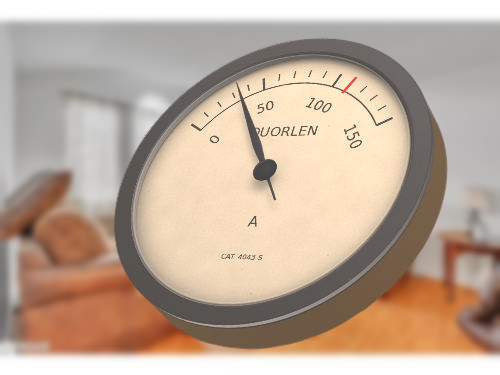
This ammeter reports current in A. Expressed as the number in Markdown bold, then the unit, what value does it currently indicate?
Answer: **35** A
